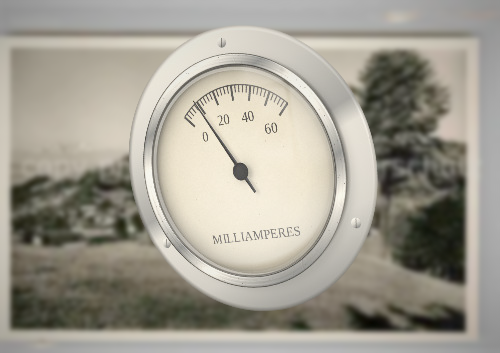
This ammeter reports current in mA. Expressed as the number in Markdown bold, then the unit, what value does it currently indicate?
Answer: **10** mA
